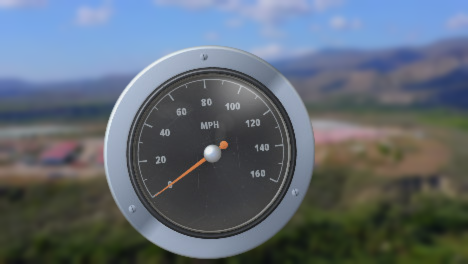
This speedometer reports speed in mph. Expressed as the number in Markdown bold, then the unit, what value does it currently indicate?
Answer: **0** mph
